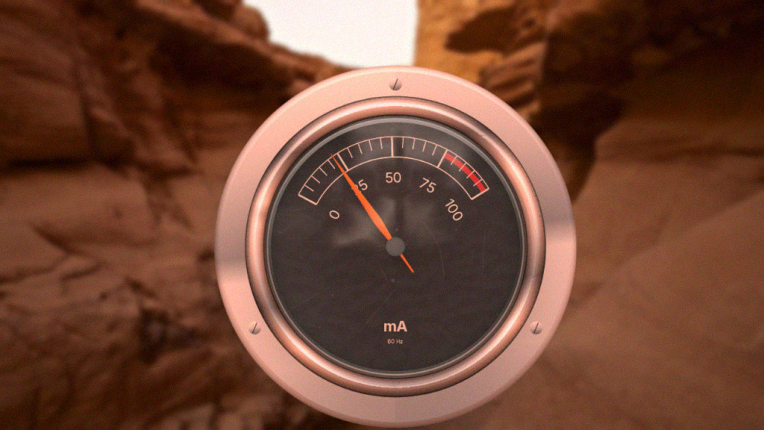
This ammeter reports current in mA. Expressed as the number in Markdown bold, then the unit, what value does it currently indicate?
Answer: **22.5** mA
